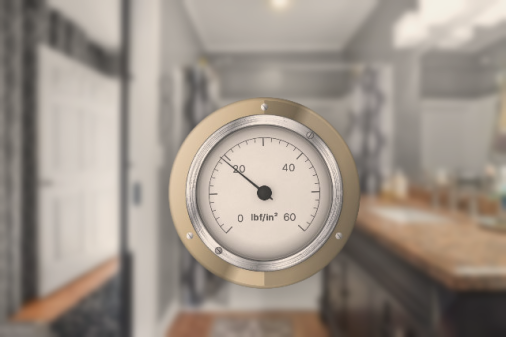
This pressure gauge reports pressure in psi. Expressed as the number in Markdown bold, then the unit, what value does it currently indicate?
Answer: **19** psi
